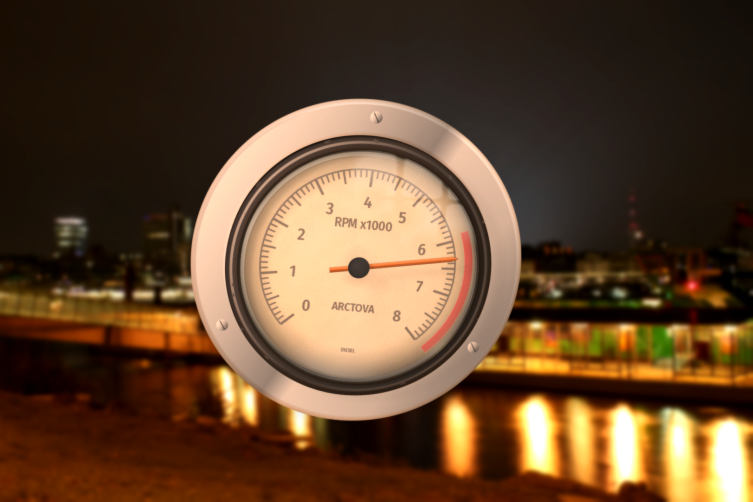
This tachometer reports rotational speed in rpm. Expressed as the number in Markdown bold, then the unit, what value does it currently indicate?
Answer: **6300** rpm
